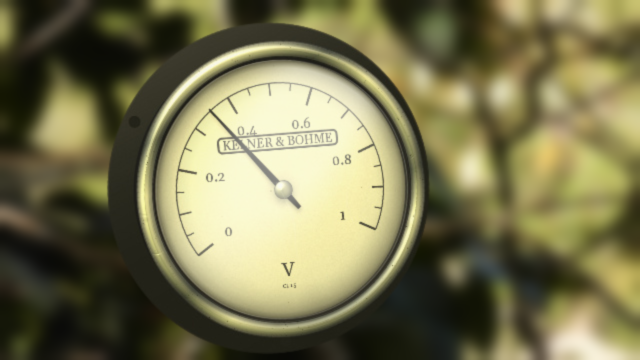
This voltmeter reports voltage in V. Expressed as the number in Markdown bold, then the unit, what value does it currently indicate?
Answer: **0.35** V
